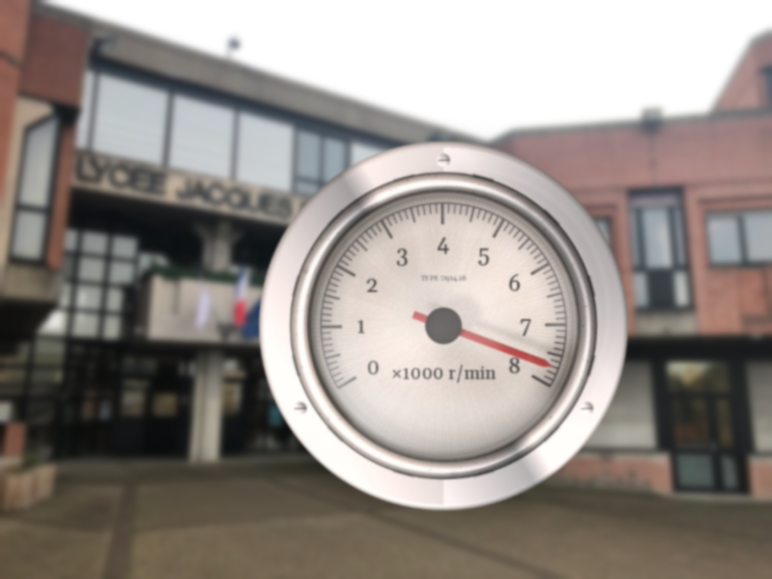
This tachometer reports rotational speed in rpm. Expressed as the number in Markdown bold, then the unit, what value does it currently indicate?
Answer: **7700** rpm
